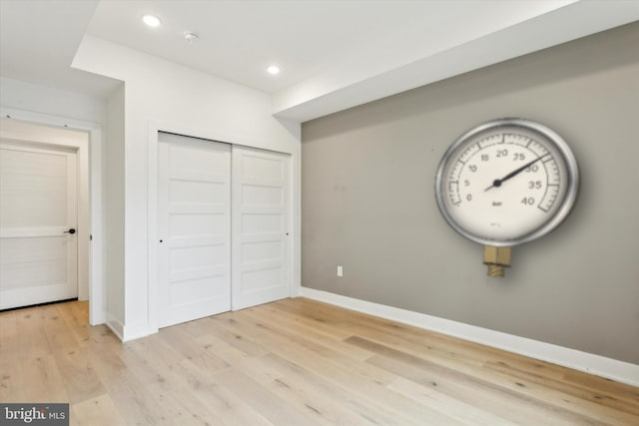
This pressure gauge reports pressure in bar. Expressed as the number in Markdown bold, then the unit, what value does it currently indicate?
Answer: **29** bar
